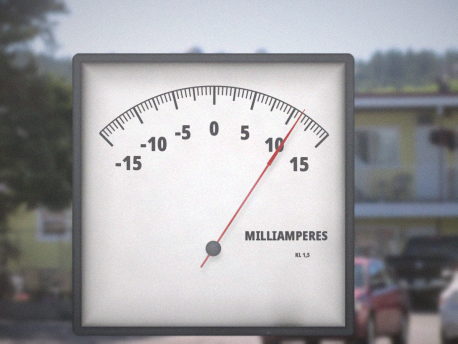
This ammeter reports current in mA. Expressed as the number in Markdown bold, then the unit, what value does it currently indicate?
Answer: **11** mA
